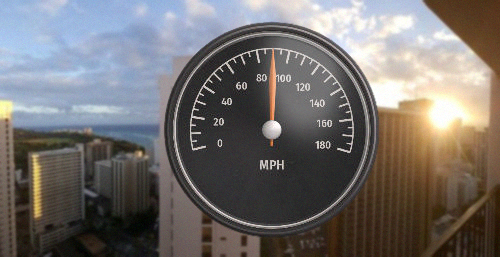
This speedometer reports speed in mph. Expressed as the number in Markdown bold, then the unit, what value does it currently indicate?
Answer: **90** mph
